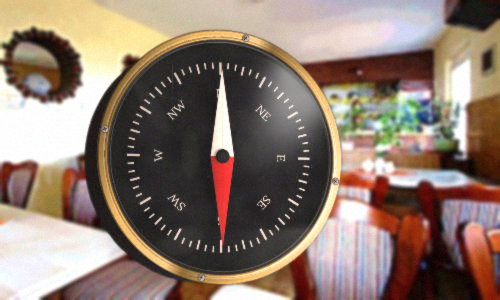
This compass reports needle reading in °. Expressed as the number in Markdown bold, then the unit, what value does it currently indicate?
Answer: **180** °
